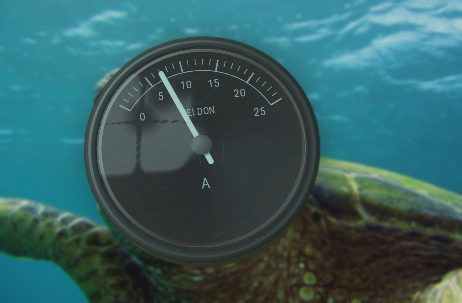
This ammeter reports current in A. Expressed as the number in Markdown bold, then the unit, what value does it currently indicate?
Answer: **7** A
